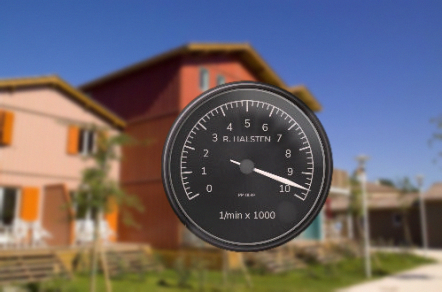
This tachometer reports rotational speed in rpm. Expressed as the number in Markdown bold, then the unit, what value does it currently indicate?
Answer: **9600** rpm
